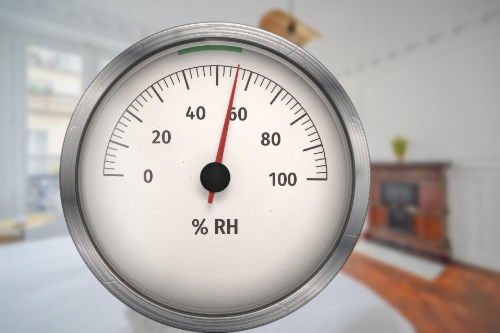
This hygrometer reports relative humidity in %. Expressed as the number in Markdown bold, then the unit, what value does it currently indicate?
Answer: **56** %
